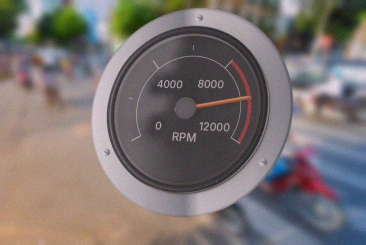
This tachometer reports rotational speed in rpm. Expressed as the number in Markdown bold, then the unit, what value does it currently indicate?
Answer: **10000** rpm
